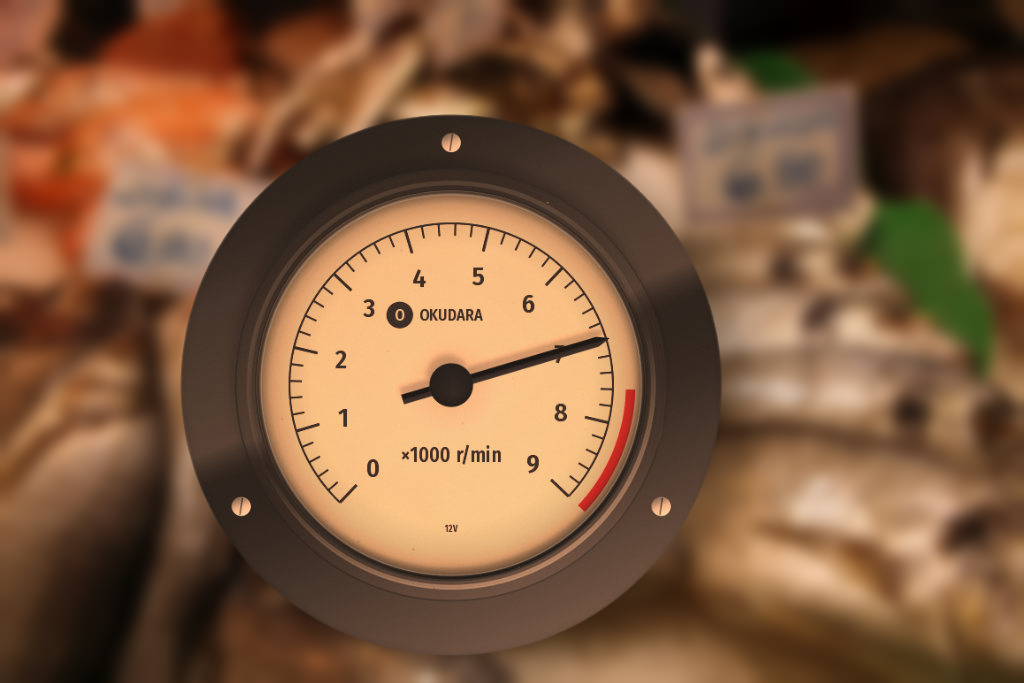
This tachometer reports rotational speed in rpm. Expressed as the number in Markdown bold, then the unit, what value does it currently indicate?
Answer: **7000** rpm
